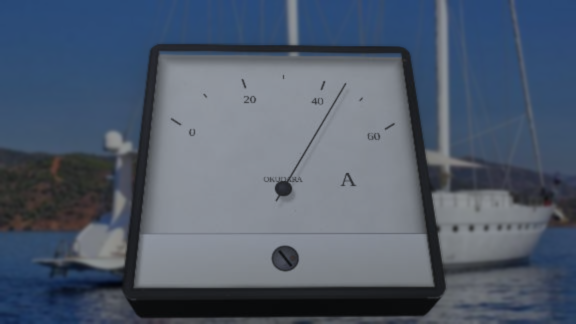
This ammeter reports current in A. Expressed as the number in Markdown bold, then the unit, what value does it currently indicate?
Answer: **45** A
